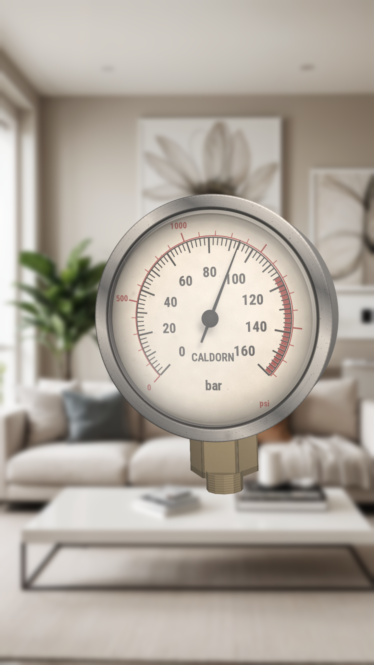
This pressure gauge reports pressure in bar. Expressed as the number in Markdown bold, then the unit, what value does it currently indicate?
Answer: **94** bar
